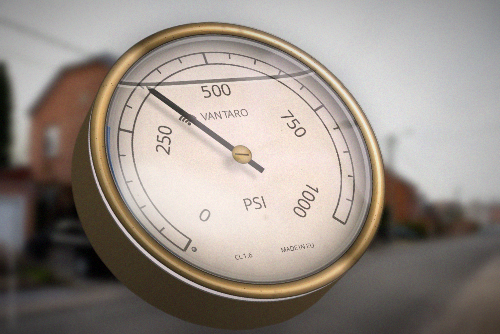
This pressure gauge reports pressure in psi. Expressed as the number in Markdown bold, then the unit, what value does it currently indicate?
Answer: **350** psi
